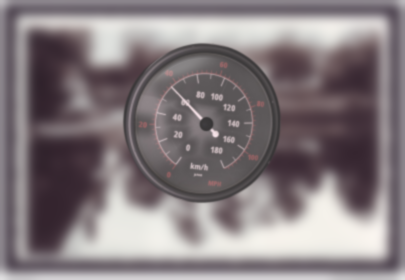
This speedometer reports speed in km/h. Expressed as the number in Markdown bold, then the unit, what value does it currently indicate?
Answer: **60** km/h
